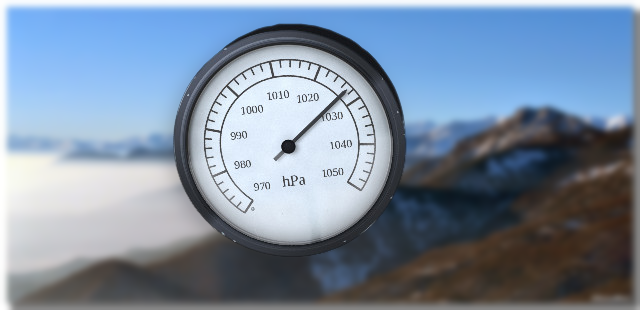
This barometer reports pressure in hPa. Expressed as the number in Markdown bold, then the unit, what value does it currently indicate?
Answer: **1027** hPa
